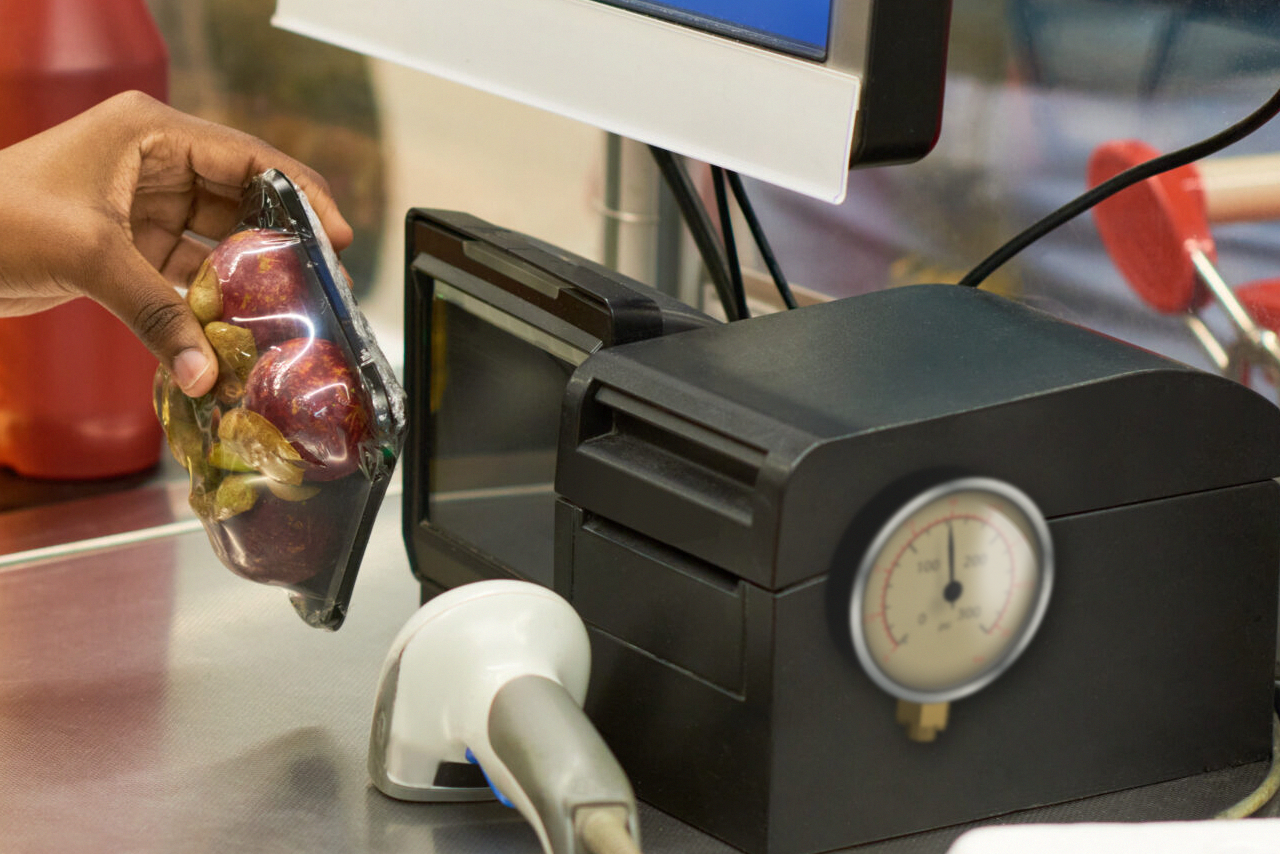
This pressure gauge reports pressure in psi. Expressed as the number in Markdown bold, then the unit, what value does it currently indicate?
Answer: **140** psi
